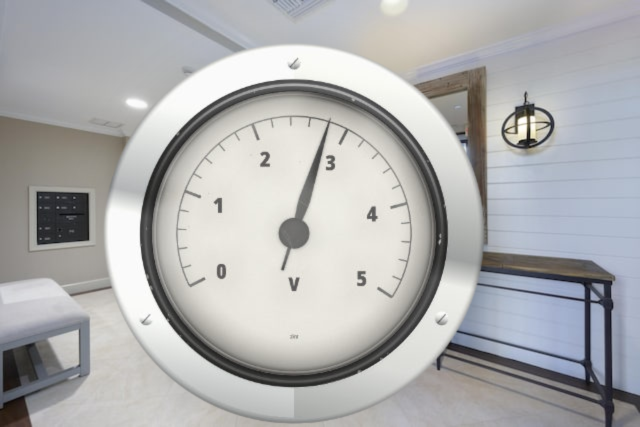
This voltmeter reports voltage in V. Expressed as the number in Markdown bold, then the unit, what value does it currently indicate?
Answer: **2.8** V
